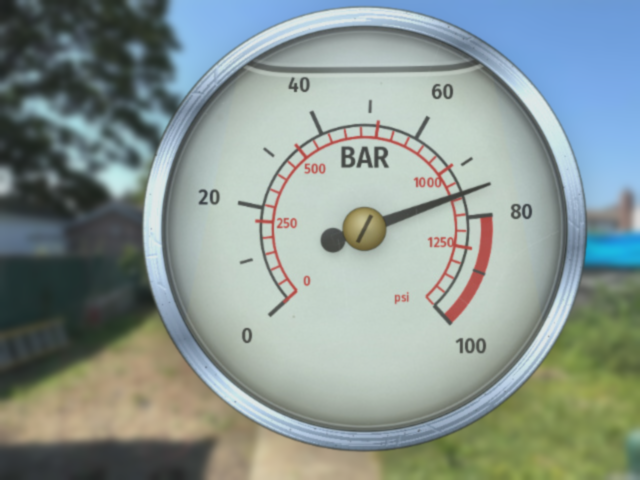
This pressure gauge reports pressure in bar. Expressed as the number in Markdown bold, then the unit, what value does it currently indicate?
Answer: **75** bar
